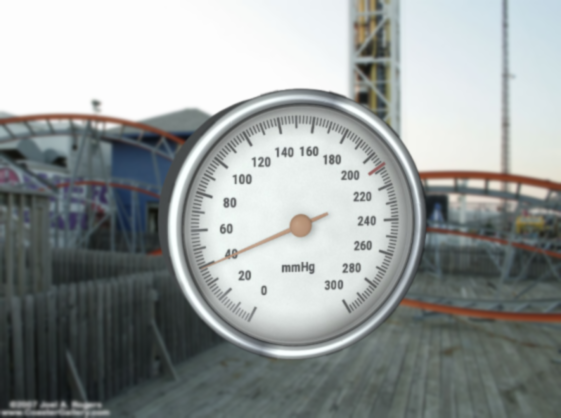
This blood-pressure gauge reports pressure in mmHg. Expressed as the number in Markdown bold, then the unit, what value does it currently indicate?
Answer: **40** mmHg
